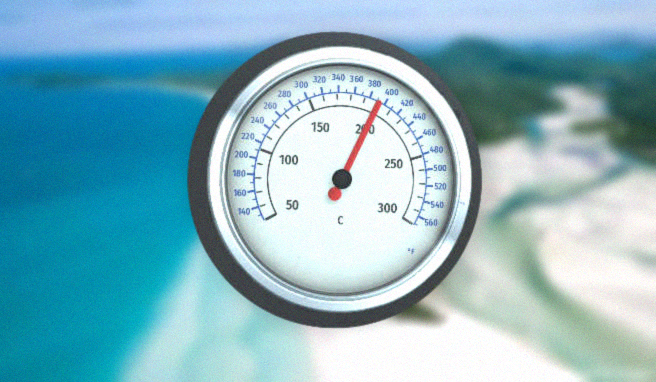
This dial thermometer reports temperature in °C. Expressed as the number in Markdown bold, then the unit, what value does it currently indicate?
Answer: **200** °C
